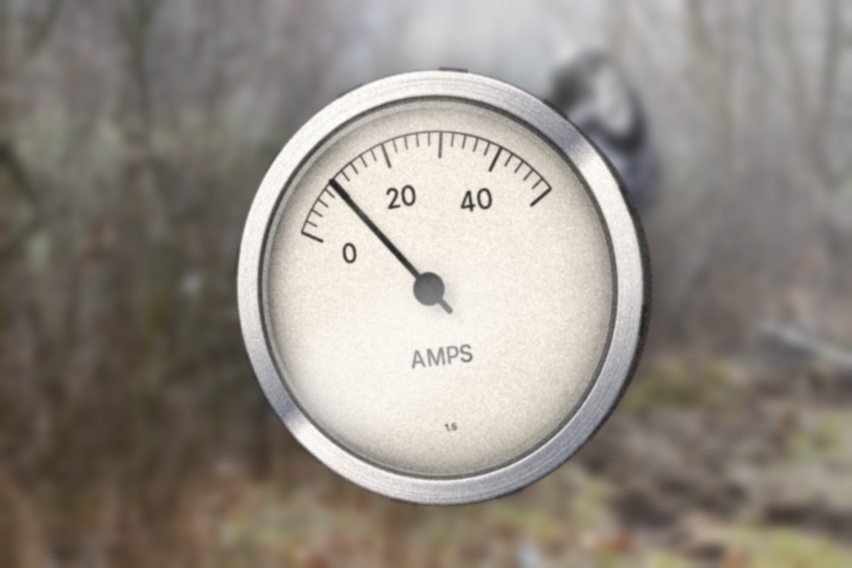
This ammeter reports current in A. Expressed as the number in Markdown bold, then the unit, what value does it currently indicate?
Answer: **10** A
